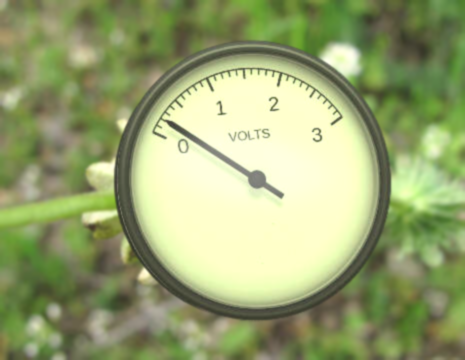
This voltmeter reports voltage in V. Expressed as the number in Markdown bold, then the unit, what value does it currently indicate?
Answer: **0.2** V
